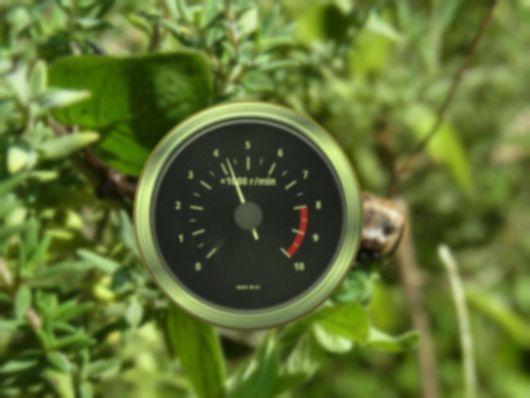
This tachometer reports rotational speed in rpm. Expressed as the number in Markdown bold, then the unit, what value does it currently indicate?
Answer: **4250** rpm
